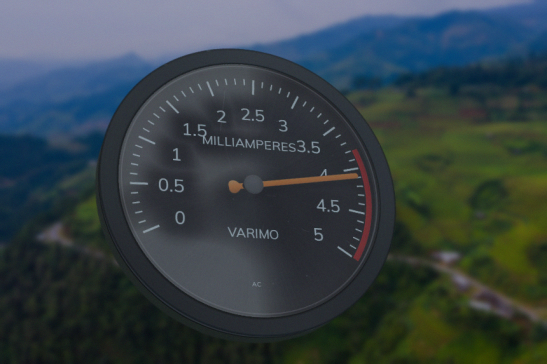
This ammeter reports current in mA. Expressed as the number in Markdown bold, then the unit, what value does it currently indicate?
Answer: **4.1** mA
